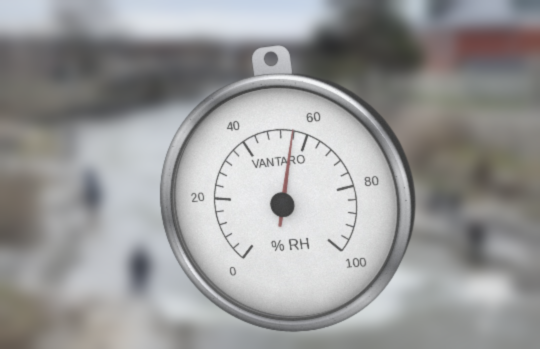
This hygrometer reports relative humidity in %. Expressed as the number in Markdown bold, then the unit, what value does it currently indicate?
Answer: **56** %
